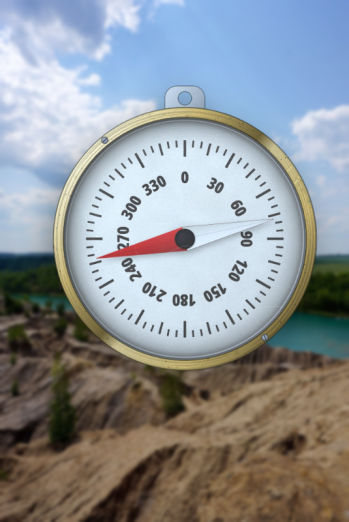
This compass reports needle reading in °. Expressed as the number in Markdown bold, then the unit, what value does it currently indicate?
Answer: **257.5** °
